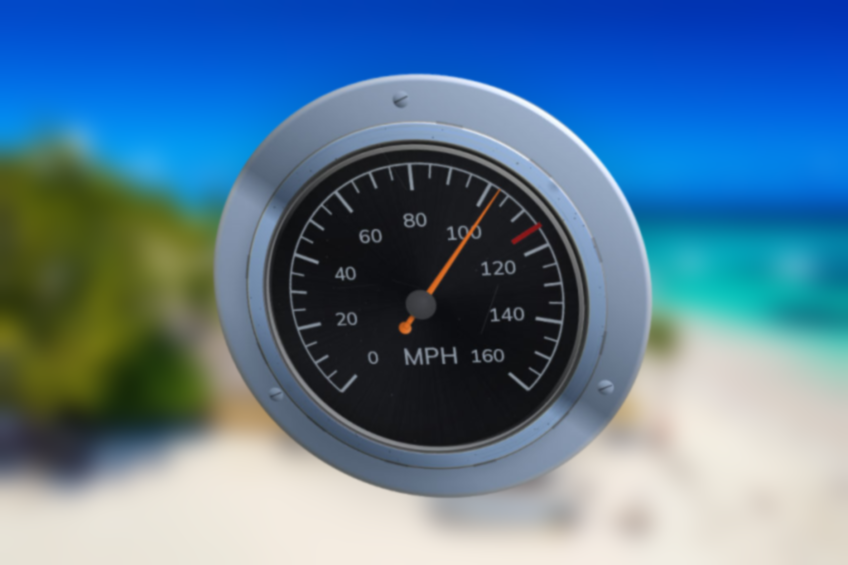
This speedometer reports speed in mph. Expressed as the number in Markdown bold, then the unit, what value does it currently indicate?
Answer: **102.5** mph
